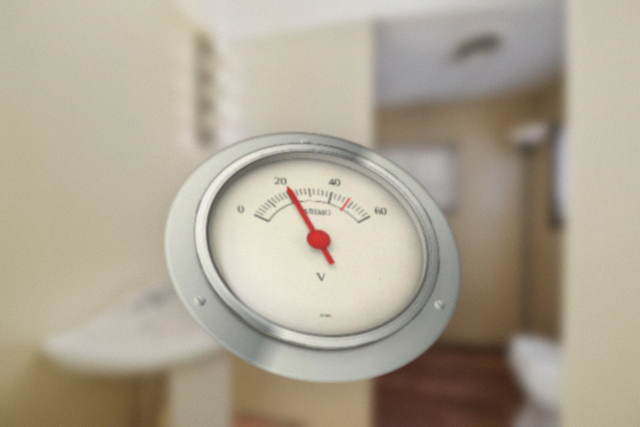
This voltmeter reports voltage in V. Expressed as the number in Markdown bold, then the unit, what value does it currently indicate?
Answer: **20** V
